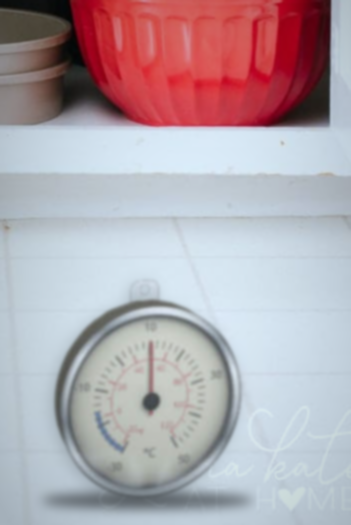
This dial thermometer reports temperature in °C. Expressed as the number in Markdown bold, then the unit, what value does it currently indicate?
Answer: **10** °C
